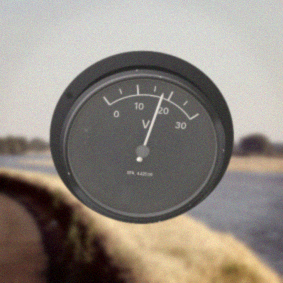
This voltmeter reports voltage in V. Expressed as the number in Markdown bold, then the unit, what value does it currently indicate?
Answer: **17.5** V
